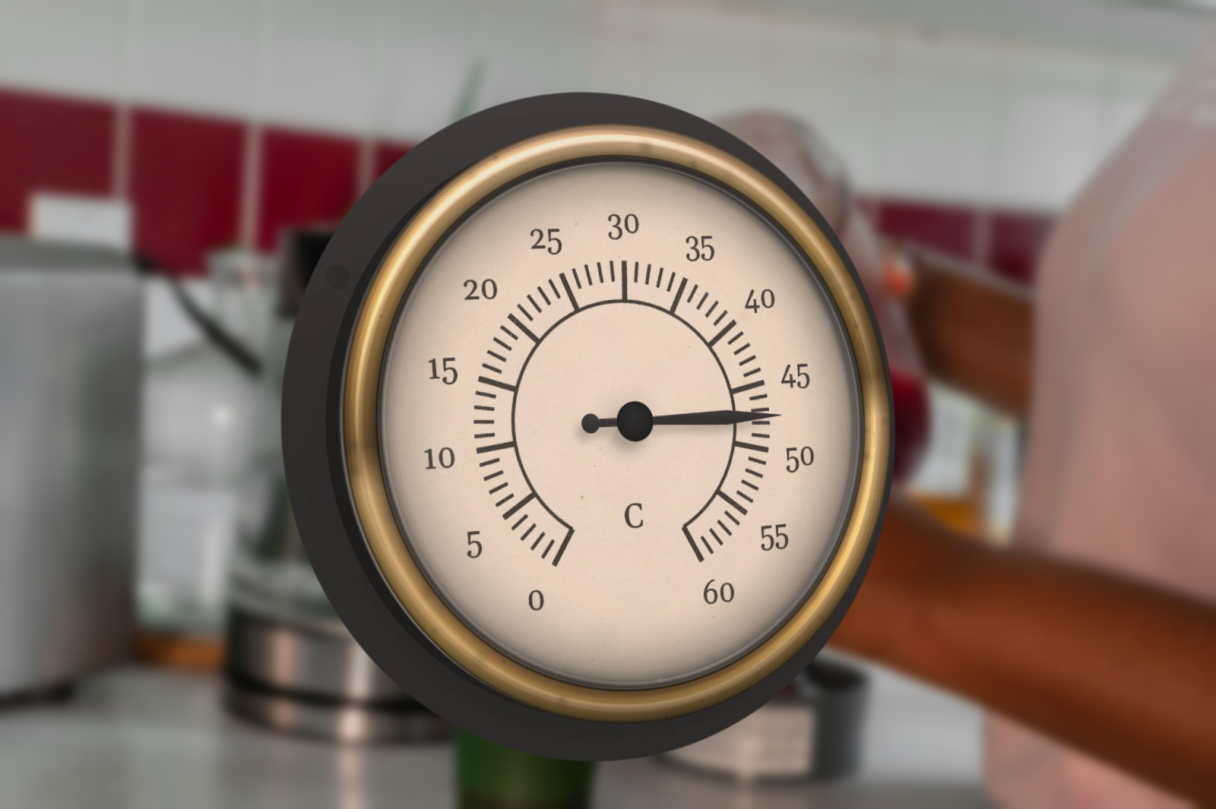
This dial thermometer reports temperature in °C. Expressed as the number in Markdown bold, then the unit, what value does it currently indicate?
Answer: **47.5** °C
